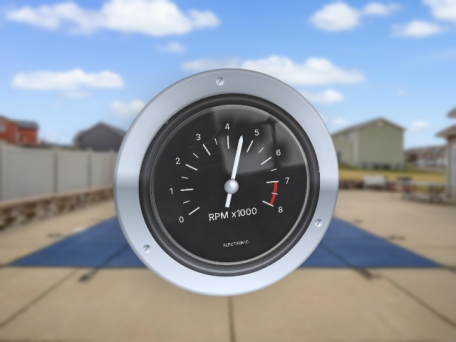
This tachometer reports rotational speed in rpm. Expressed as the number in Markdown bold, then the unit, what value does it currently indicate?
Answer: **4500** rpm
